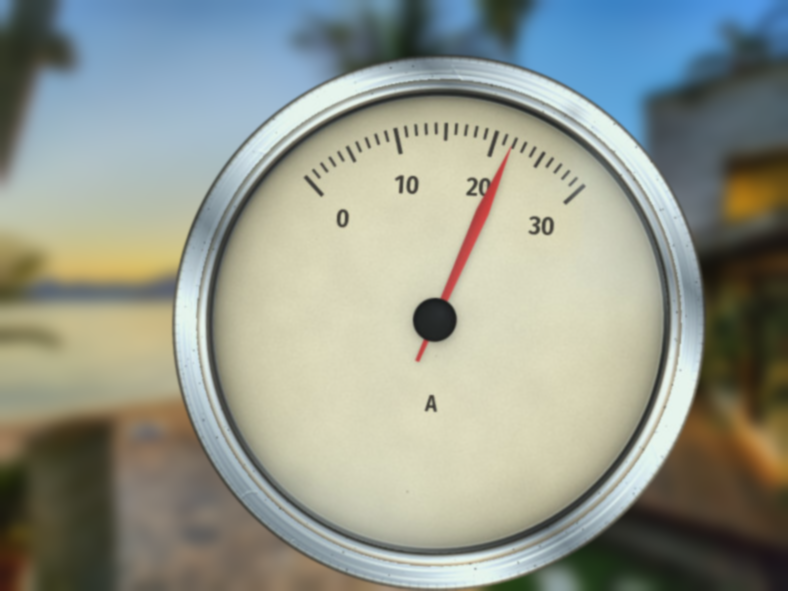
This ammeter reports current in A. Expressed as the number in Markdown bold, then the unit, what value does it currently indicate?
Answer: **22** A
